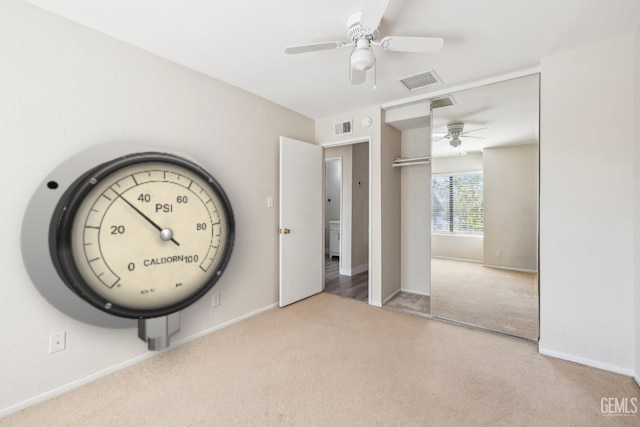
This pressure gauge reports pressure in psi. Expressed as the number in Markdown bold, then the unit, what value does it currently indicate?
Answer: **32.5** psi
